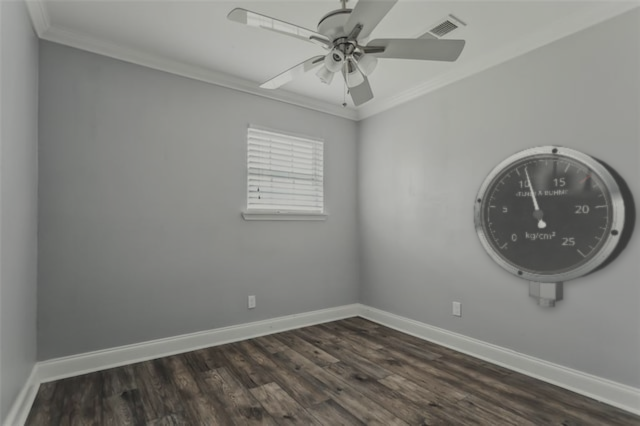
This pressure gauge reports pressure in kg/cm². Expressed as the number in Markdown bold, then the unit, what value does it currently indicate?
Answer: **11** kg/cm²
